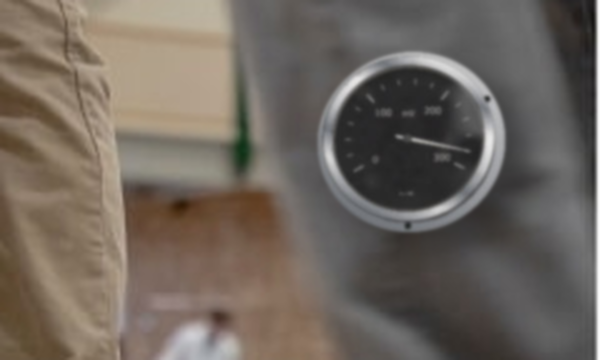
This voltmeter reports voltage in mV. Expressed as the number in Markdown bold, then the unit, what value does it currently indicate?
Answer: **280** mV
